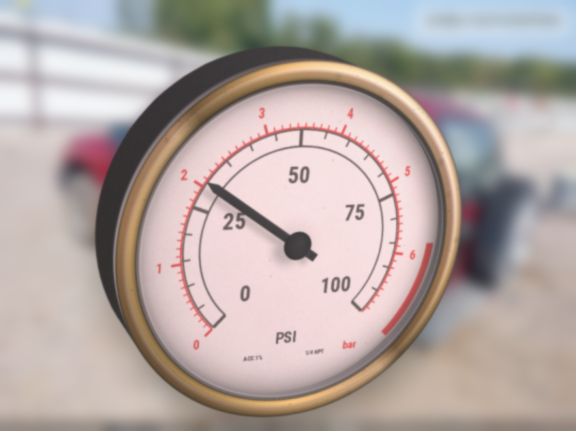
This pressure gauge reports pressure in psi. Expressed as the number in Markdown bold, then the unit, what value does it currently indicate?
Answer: **30** psi
